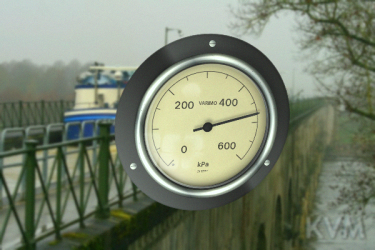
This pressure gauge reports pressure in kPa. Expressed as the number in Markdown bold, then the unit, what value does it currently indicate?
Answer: **475** kPa
